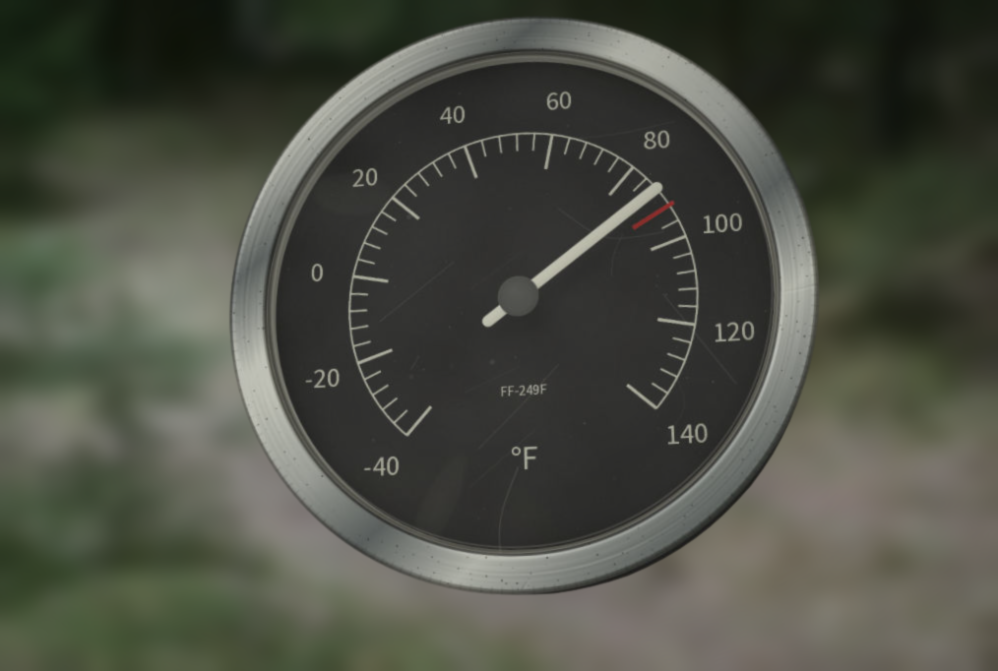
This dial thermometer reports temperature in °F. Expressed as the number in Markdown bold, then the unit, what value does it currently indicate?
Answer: **88** °F
